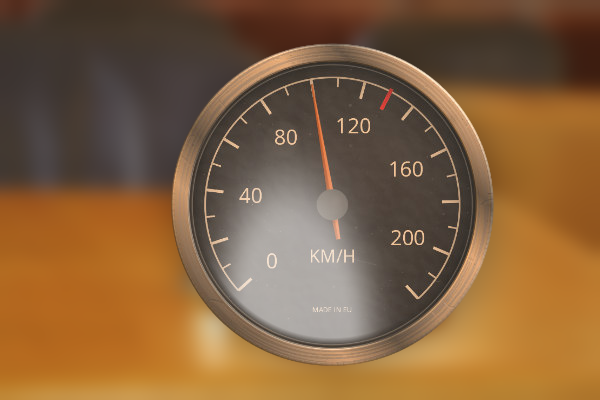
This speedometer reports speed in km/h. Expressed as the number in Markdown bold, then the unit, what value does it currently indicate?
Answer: **100** km/h
